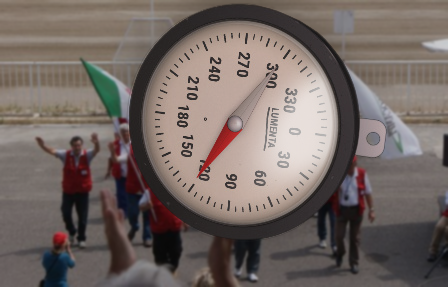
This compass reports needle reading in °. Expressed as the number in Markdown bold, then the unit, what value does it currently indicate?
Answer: **120** °
